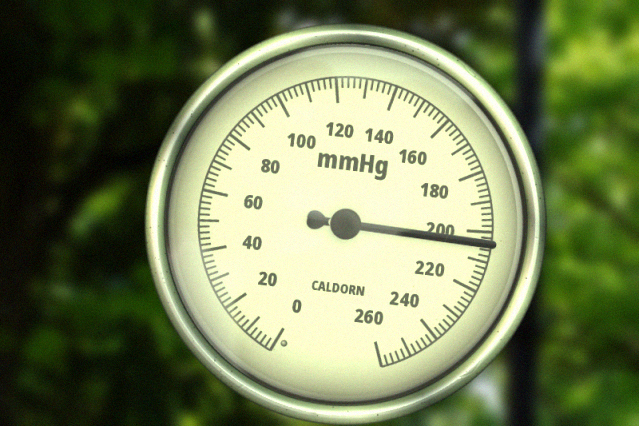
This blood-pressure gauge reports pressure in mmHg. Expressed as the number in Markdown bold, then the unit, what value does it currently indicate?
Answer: **204** mmHg
